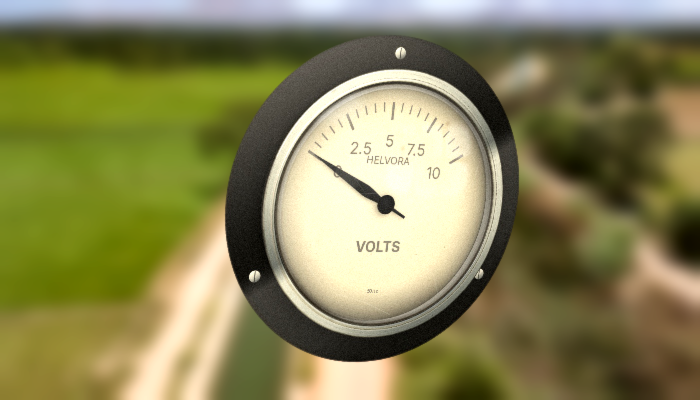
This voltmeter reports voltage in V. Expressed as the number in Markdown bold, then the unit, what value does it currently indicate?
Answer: **0** V
